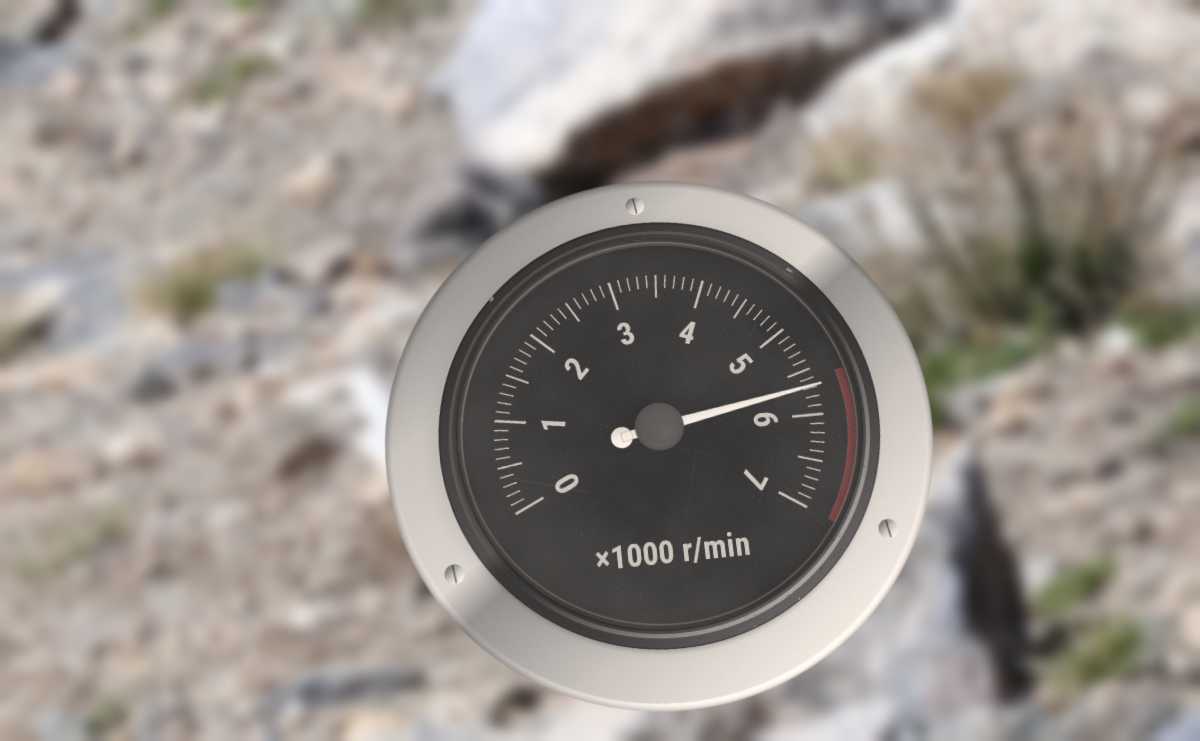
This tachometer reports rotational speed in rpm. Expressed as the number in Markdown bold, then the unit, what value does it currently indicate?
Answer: **5700** rpm
